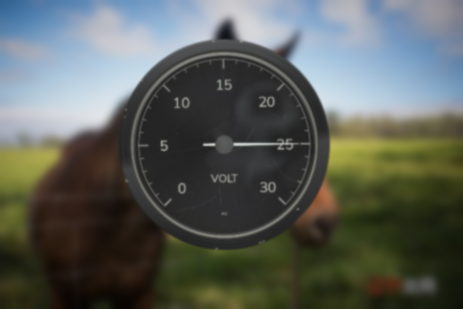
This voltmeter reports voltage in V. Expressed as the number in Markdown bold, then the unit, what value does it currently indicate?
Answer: **25** V
